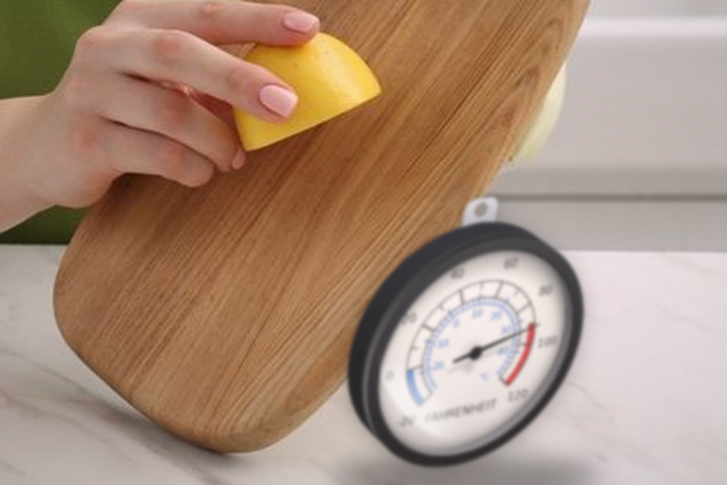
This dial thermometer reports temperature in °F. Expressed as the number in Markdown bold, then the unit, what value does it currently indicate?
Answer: **90** °F
